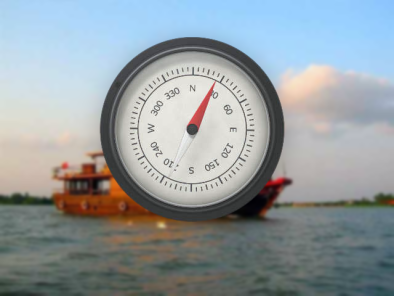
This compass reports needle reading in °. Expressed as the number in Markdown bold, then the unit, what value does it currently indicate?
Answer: **25** °
